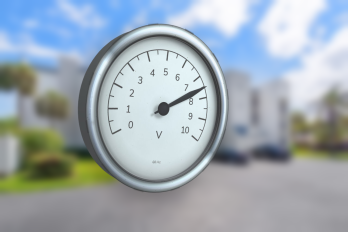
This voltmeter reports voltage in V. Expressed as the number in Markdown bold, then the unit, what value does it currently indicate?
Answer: **7.5** V
